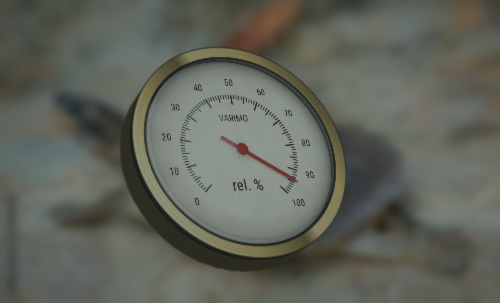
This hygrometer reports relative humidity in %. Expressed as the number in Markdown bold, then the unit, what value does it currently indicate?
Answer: **95** %
